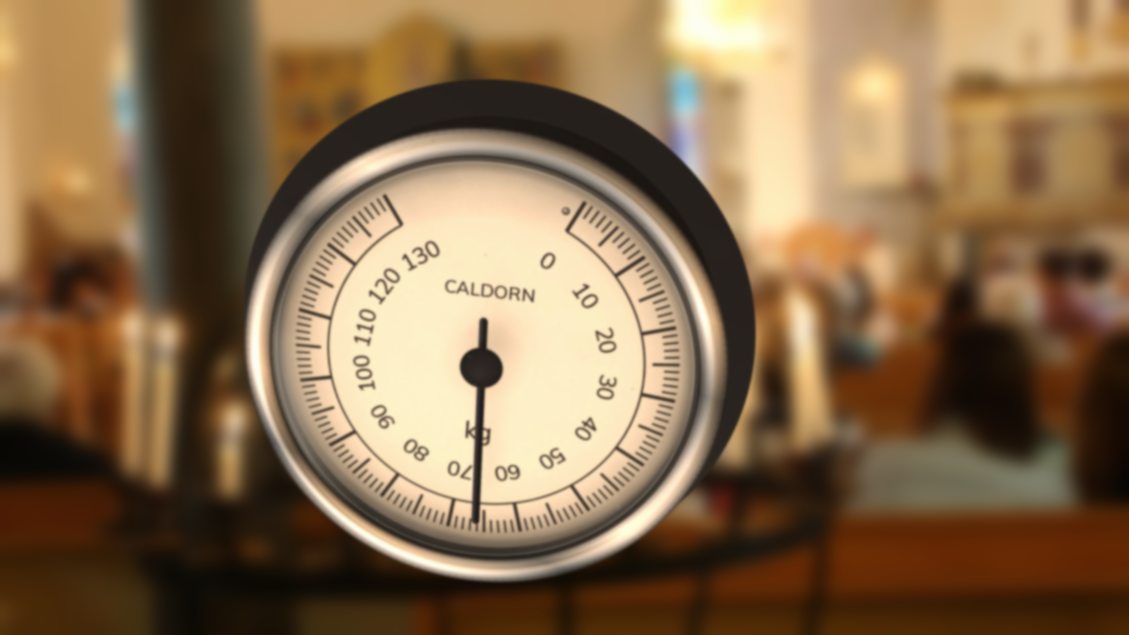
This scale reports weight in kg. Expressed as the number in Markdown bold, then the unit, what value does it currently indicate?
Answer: **66** kg
